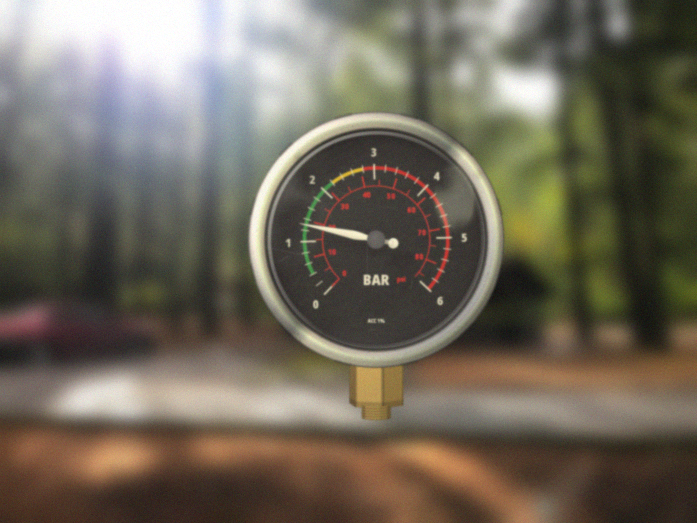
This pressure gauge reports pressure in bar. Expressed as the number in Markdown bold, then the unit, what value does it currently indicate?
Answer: **1.3** bar
